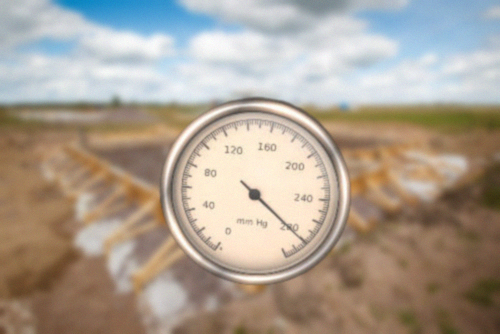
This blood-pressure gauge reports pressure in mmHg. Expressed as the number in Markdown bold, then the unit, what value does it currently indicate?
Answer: **280** mmHg
